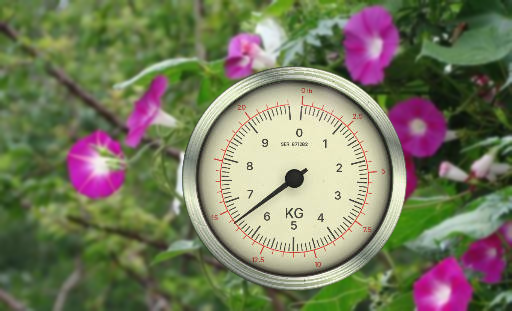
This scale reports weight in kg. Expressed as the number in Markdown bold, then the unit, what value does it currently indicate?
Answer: **6.5** kg
